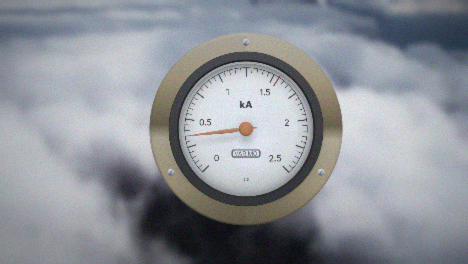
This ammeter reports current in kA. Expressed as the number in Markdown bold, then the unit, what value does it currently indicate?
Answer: **0.35** kA
